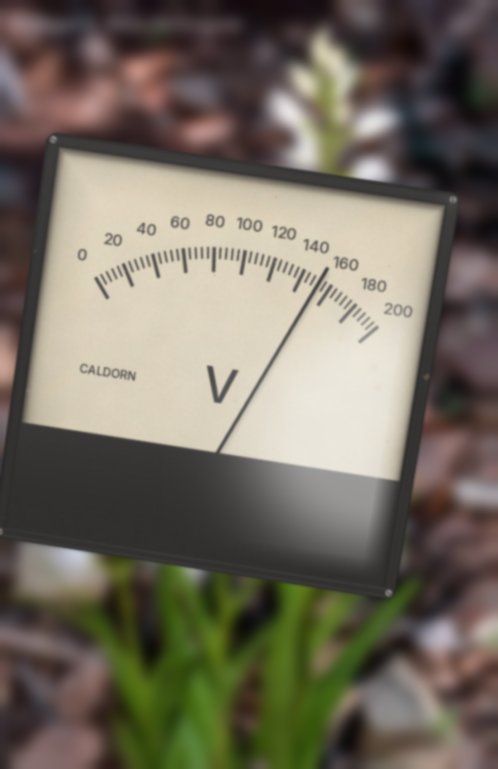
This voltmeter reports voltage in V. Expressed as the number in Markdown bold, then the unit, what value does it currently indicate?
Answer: **152** V
